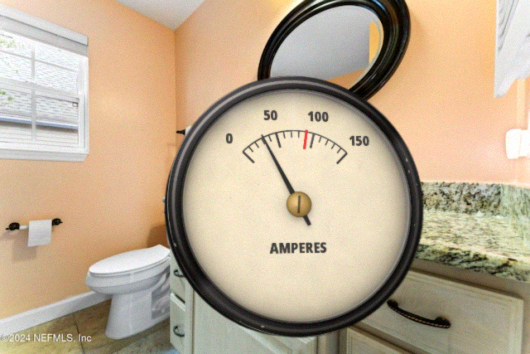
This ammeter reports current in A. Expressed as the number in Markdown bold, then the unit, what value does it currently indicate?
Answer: **30** A
